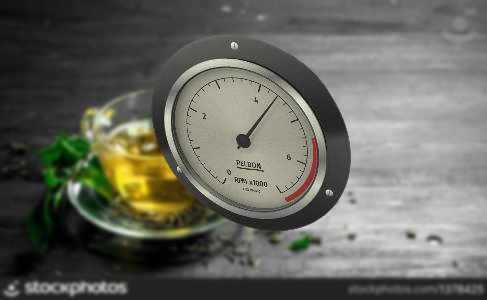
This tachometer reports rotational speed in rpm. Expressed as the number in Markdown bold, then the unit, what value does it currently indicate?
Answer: **4400** rpm
